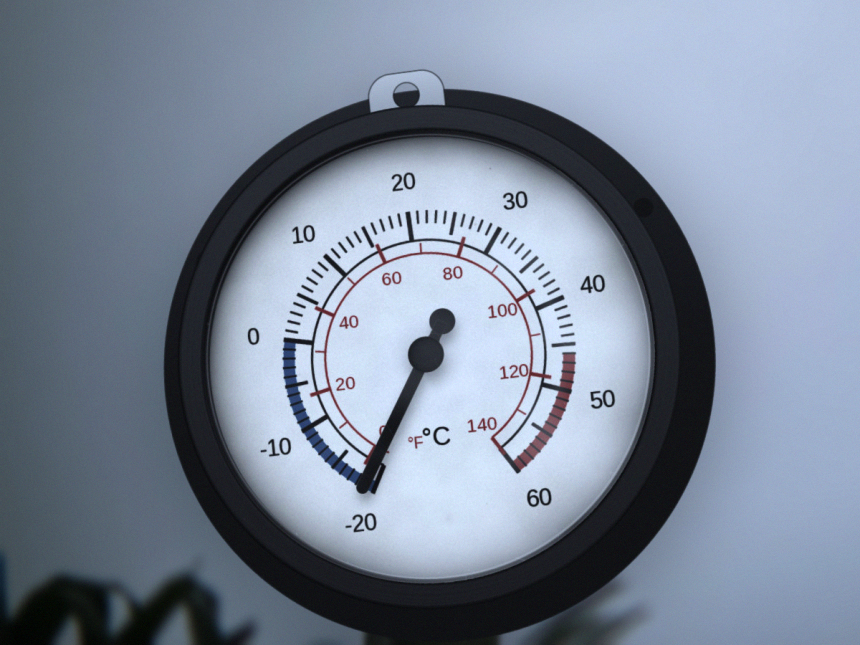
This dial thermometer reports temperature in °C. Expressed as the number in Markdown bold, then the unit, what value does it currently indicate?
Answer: **-19** °C
